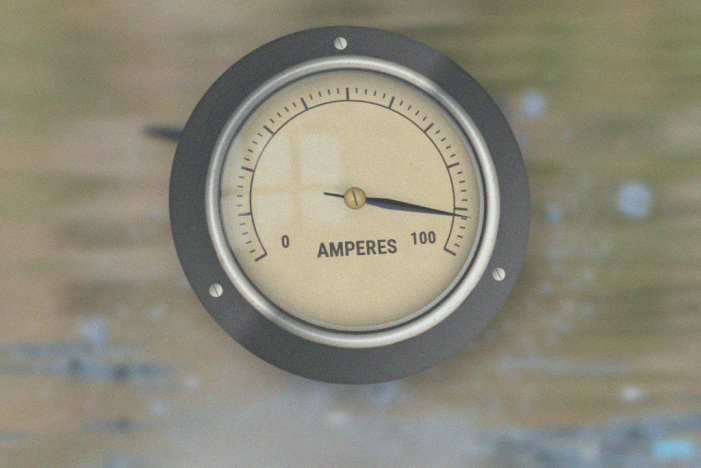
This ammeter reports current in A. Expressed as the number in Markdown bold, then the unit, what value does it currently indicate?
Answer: **92** A
